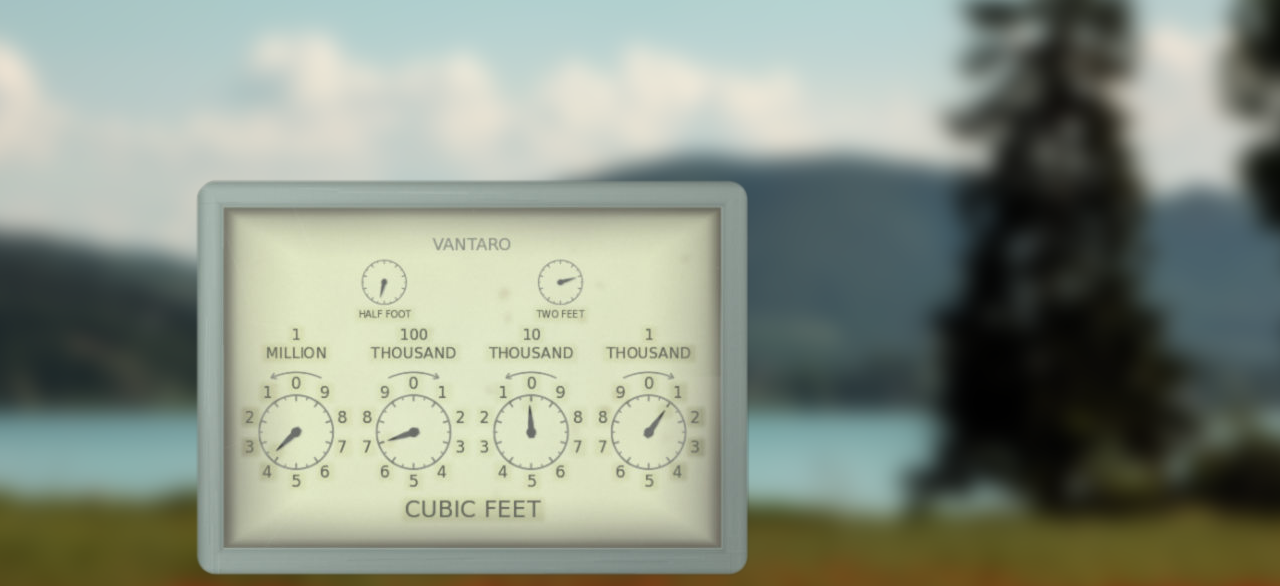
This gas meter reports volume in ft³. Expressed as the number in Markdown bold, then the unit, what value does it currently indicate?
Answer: **370100** ft³
